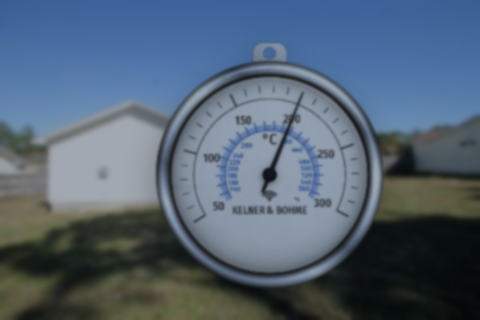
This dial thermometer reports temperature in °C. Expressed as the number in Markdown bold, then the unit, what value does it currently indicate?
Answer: **200** °C
